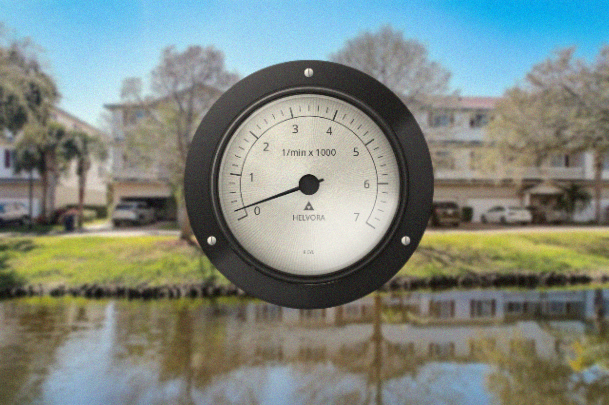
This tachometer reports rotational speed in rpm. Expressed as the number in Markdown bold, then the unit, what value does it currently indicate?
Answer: **200** rpm
